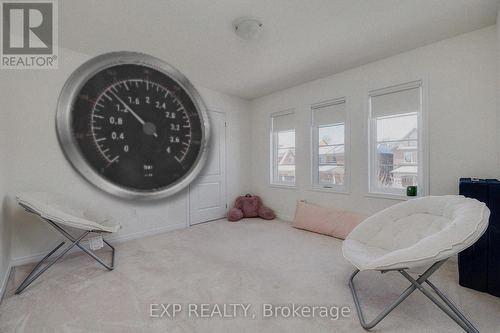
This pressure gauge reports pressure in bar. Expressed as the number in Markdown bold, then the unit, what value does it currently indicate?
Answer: **1.3** bar
